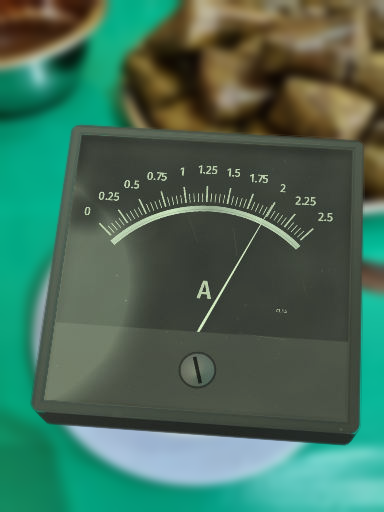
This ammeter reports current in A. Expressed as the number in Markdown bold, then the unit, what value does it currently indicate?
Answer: **2** A
